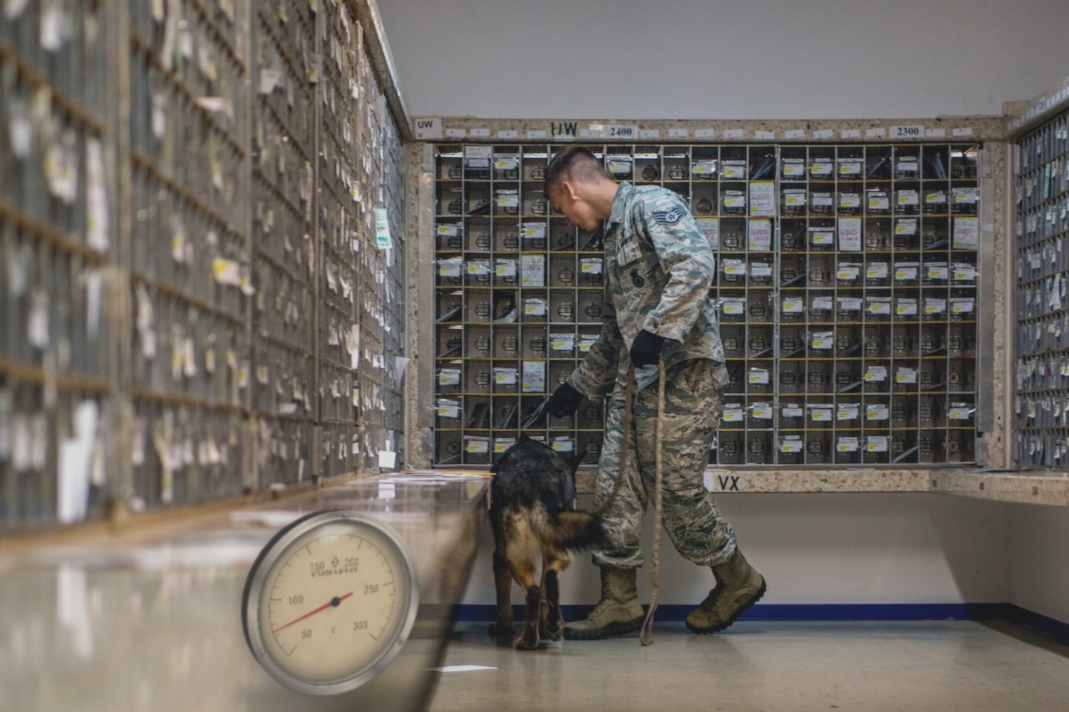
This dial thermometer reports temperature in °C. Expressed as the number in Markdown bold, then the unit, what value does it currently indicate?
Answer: **75** °C
